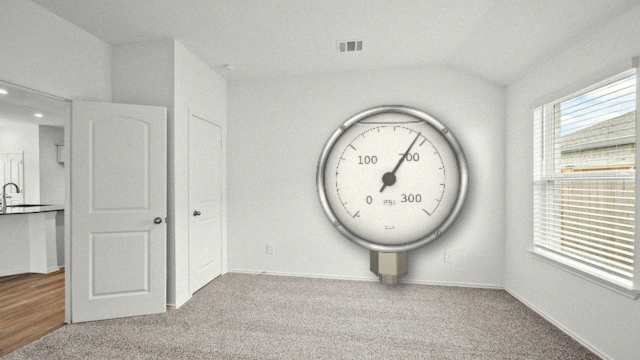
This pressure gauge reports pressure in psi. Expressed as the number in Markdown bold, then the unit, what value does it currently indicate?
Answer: **190** psi
